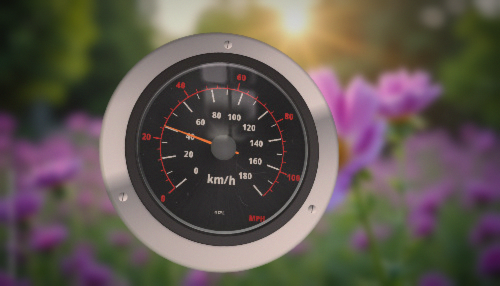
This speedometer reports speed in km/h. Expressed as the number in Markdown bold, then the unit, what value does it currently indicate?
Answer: **40** km/h
